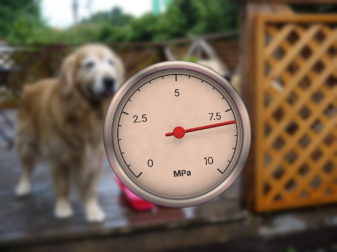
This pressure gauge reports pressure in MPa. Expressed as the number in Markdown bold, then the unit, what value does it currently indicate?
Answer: **8** MPa
